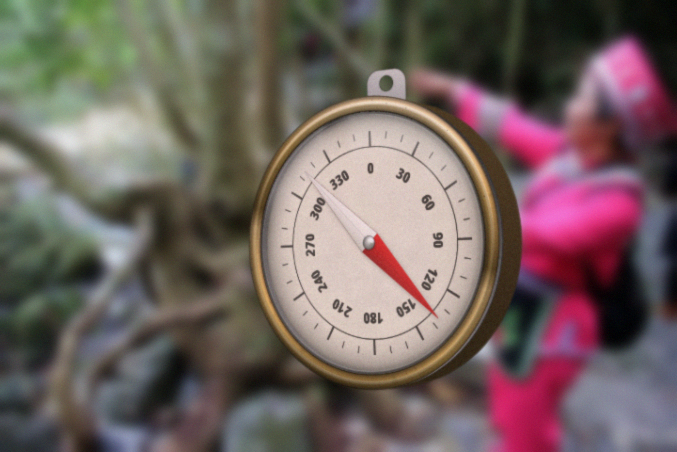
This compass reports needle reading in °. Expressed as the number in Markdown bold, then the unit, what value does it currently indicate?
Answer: **135** °
